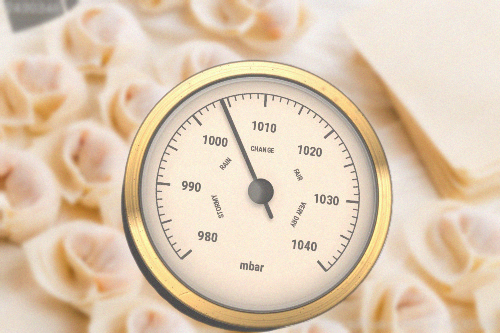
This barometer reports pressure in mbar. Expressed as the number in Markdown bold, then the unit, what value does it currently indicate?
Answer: **1004** mbar
